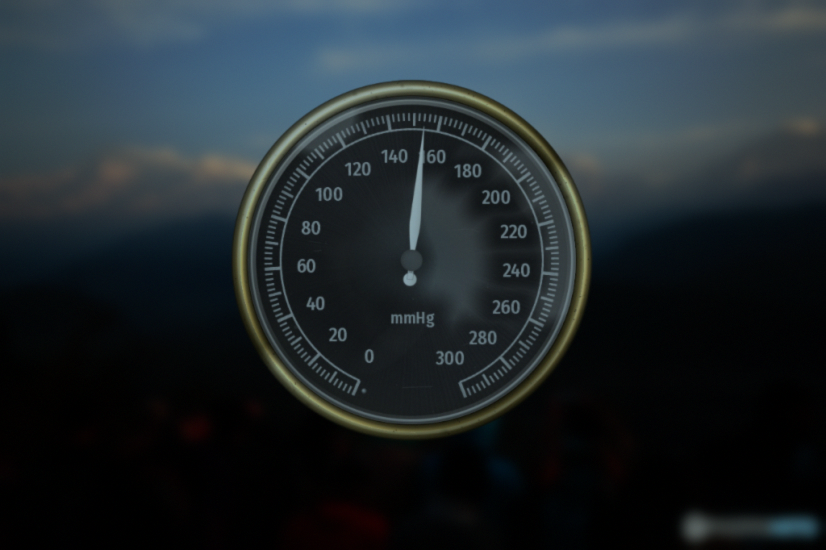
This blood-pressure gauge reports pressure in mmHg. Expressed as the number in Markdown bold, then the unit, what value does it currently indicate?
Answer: **154** mmHg
